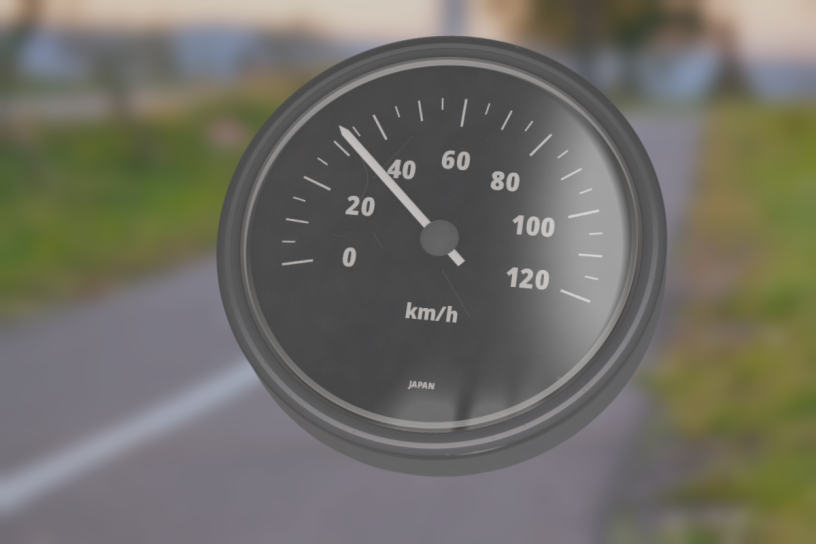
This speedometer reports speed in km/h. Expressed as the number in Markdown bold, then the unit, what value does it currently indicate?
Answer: **32.5** km/h
